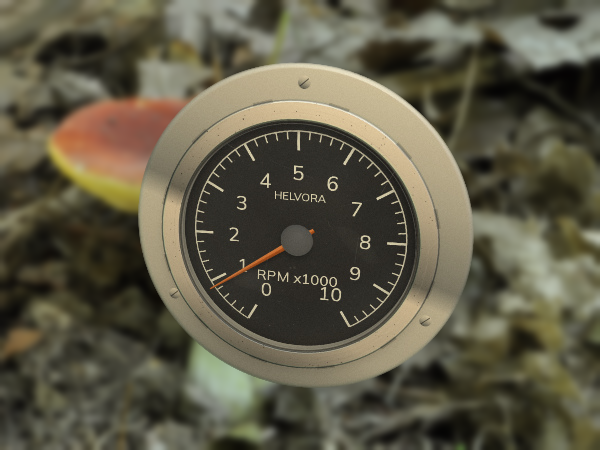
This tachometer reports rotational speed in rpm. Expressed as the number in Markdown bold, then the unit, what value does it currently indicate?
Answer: **900** rpm
